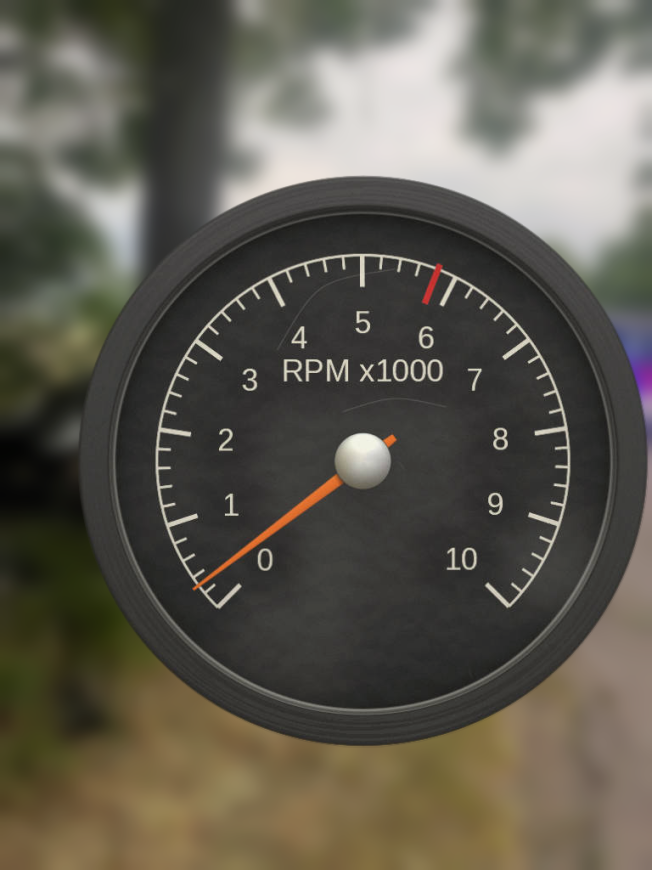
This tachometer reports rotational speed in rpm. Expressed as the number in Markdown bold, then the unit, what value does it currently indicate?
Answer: **300** rpm
